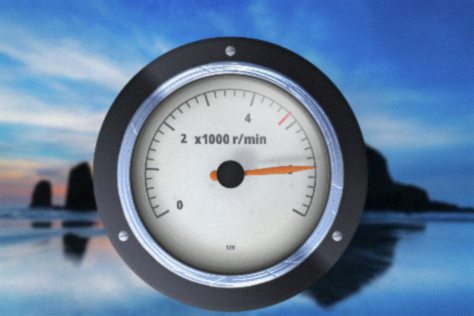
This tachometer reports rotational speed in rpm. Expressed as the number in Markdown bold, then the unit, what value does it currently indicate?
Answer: **6000** rpm
